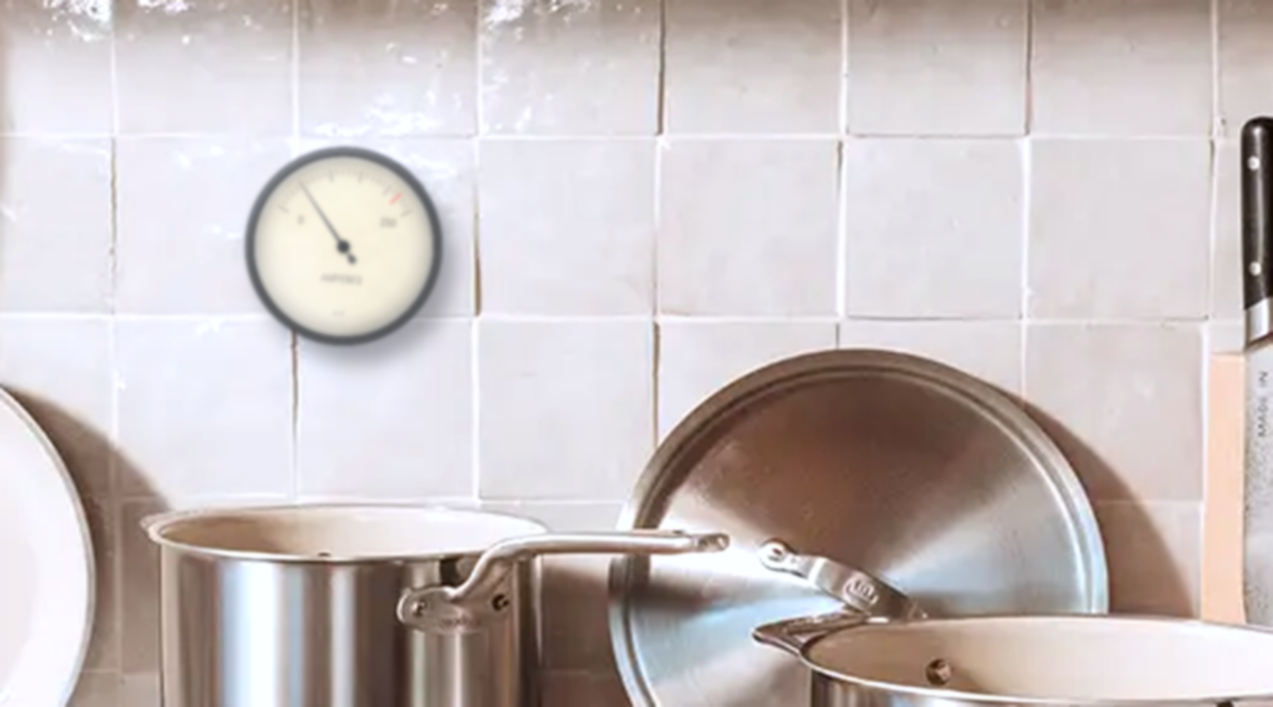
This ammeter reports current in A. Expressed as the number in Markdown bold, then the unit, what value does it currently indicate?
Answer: **50** A
